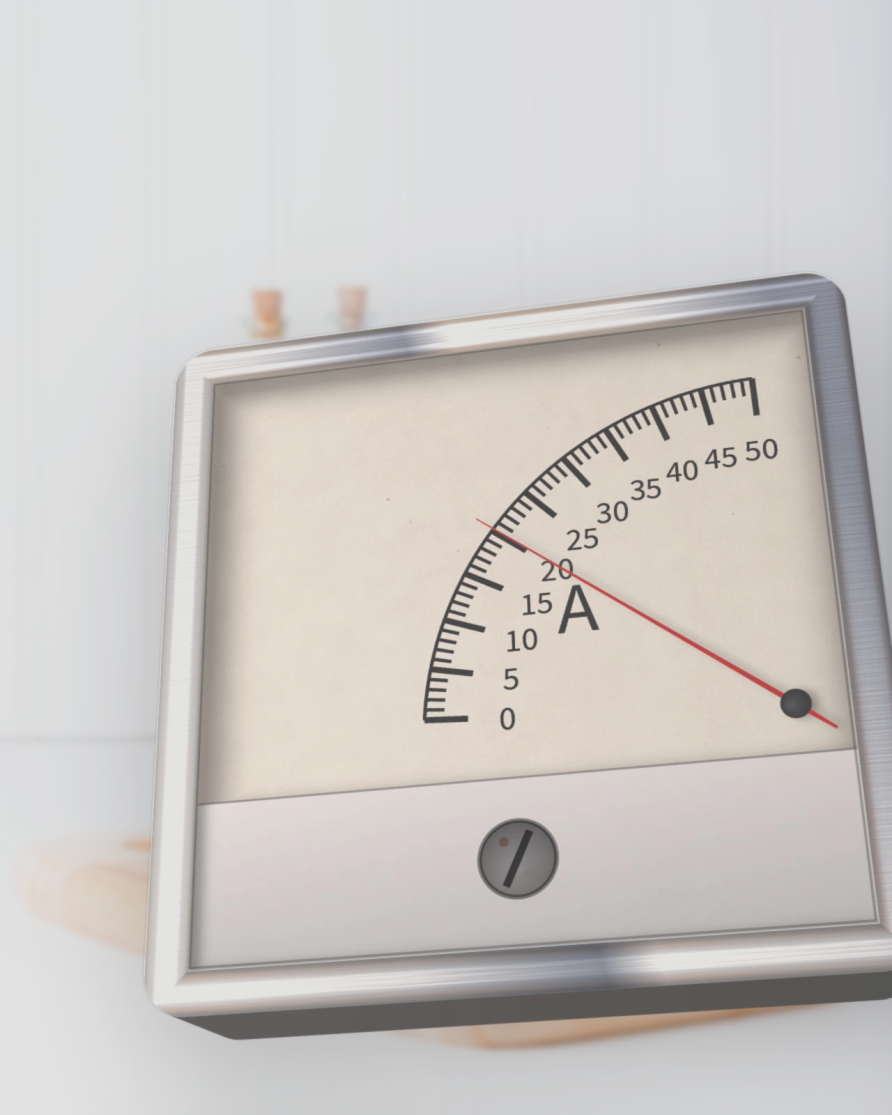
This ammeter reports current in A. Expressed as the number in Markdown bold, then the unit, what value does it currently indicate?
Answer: **20** A
